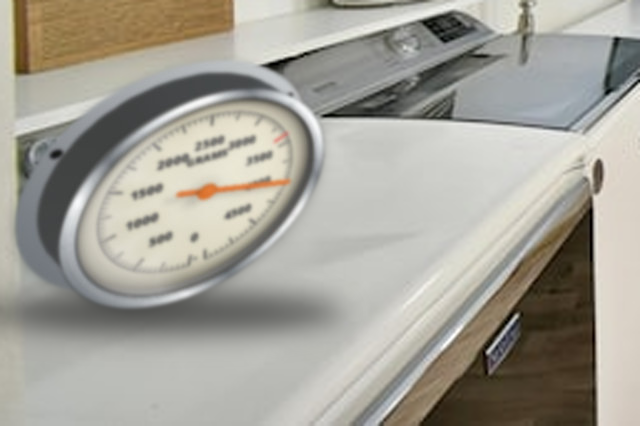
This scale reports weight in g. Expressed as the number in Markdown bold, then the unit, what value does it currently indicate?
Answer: **4000** g
